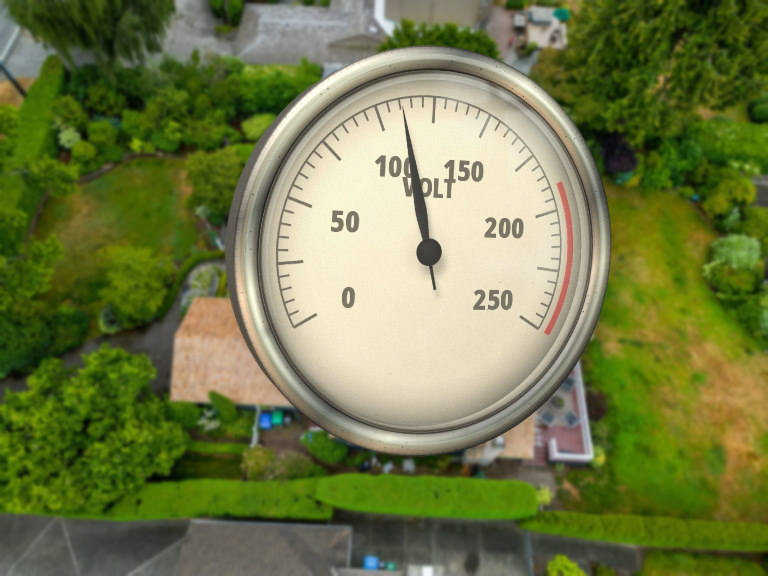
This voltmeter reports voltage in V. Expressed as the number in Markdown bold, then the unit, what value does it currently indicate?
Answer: **110** V
